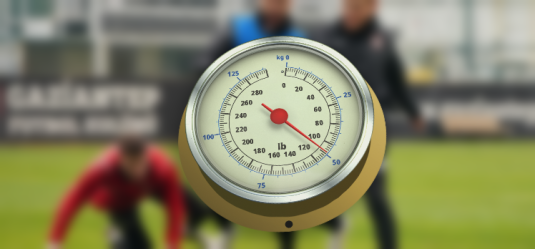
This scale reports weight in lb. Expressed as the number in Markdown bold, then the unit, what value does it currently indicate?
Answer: **110** lb
